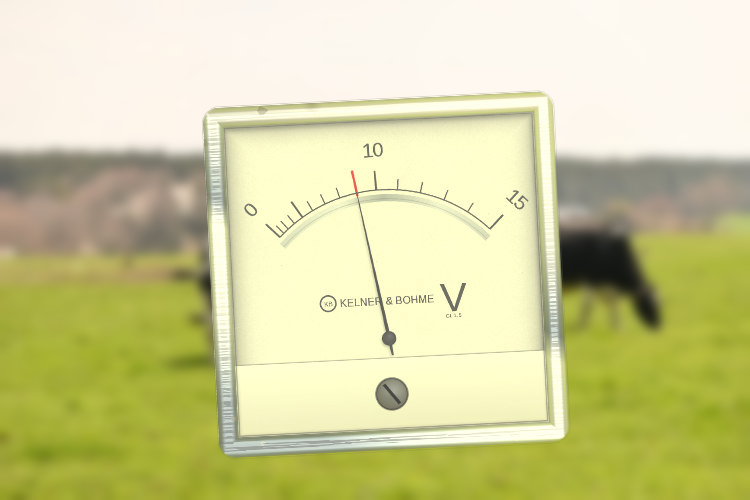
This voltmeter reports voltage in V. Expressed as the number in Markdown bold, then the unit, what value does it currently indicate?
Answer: **9** V
